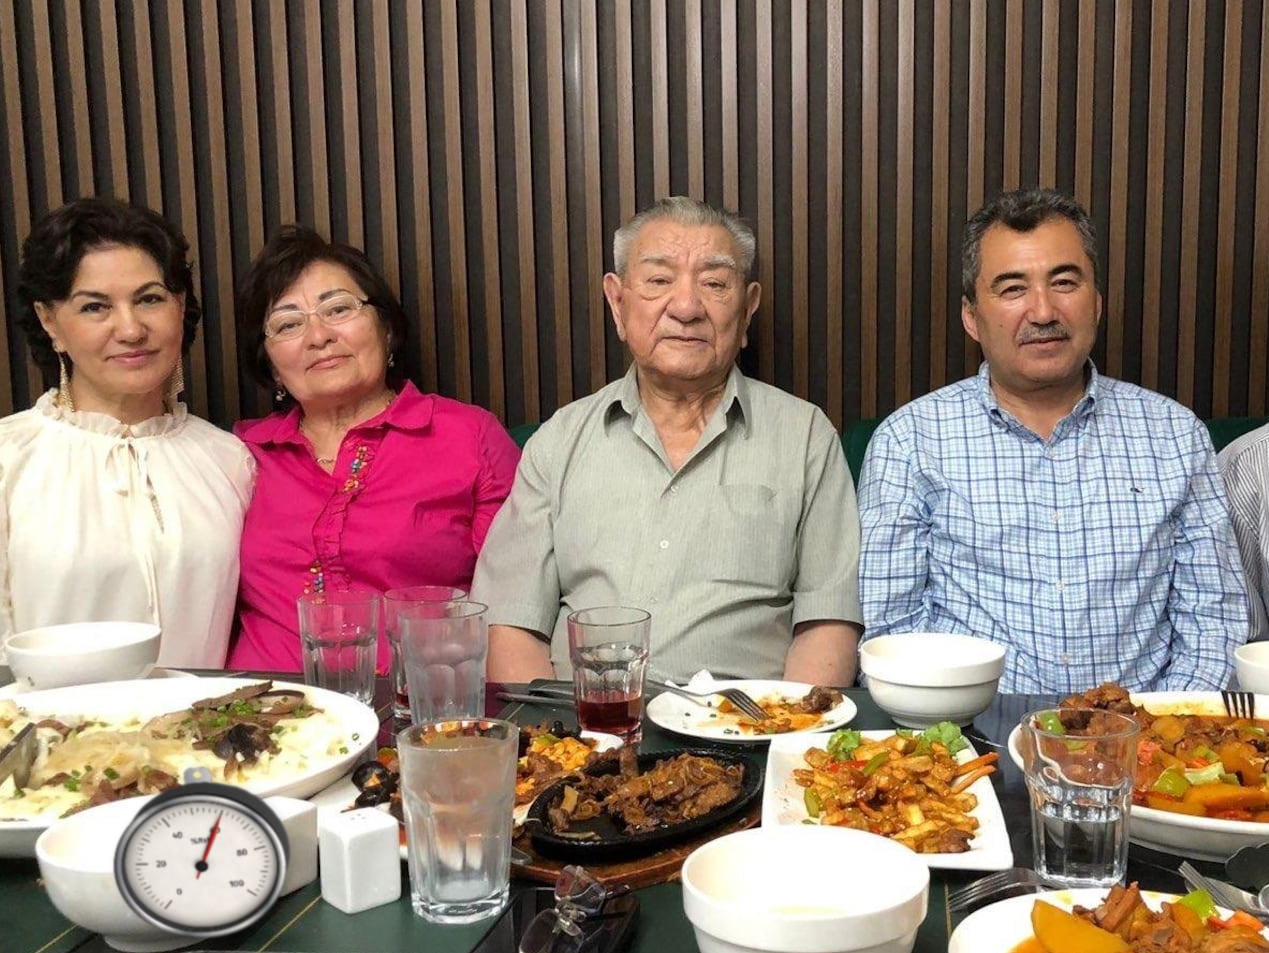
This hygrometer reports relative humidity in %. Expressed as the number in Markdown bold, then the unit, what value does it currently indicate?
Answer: **60** %
